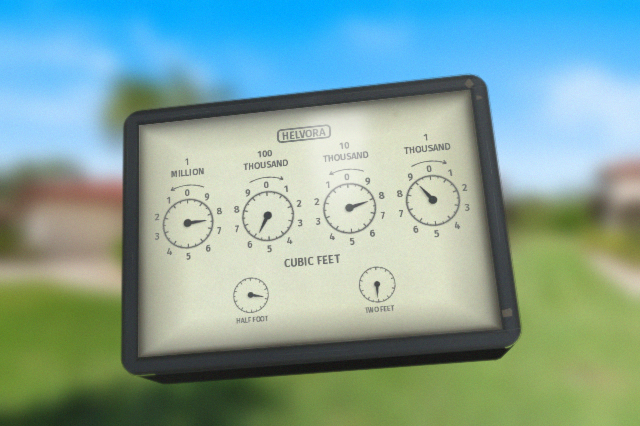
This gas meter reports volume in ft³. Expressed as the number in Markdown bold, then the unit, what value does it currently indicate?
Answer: **757900** ft³
